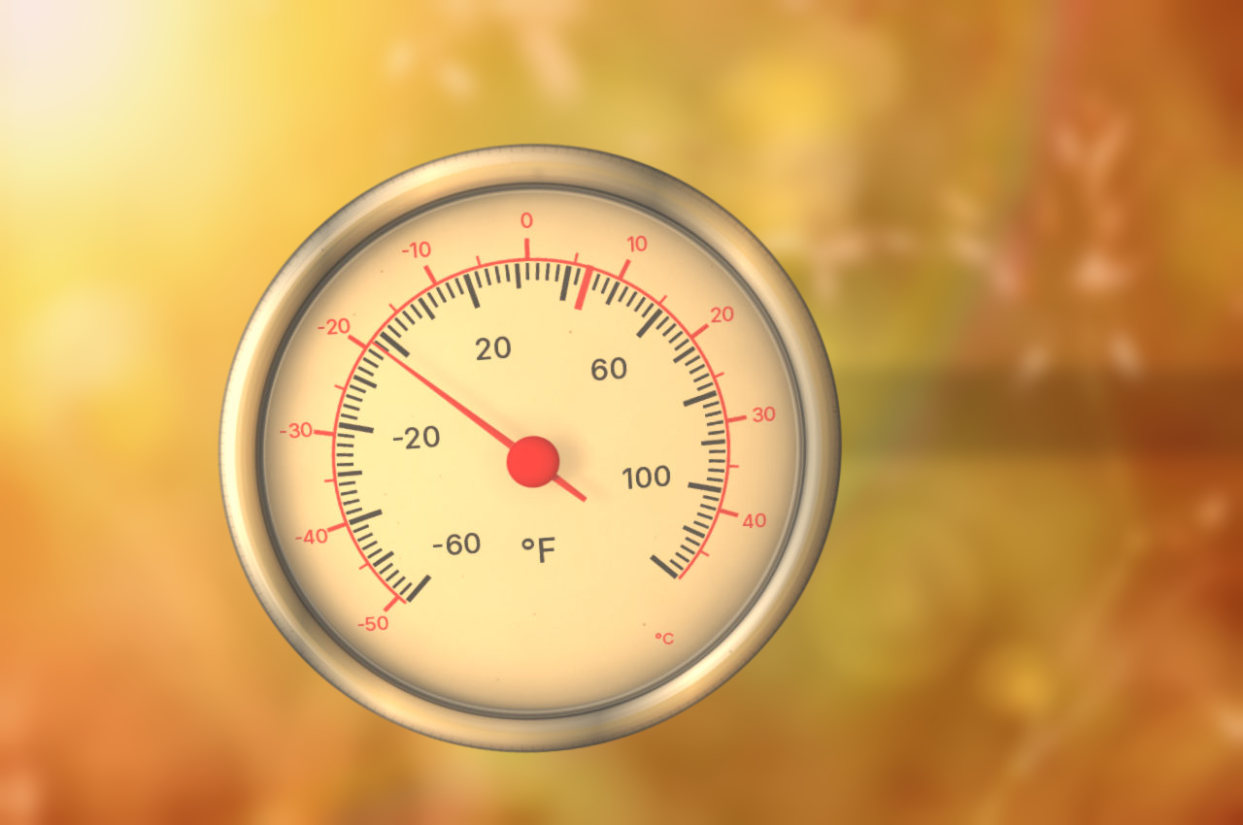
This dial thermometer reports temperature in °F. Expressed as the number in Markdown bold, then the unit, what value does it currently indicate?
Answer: **-2** °F
